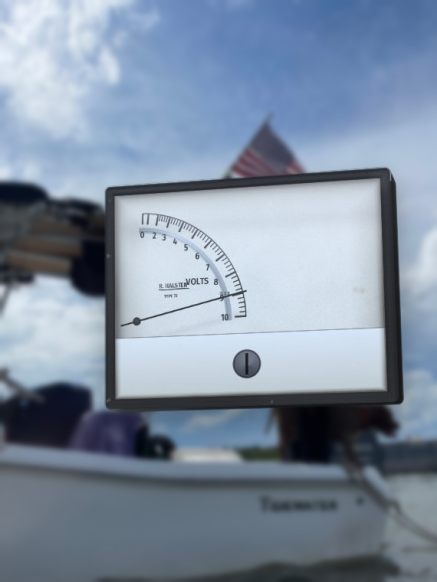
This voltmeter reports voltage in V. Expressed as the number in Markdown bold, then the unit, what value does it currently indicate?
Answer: **9** V
